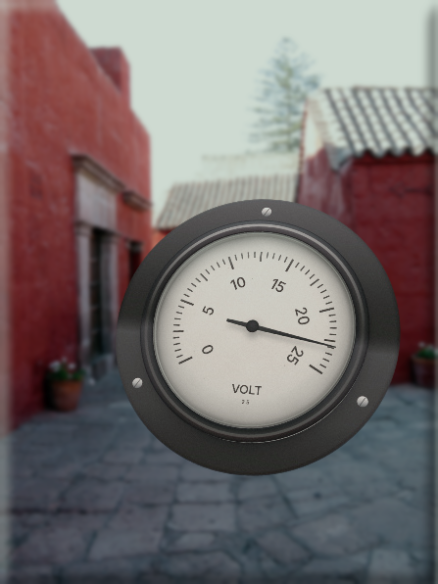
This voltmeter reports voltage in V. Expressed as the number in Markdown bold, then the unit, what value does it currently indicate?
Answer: **23** V
